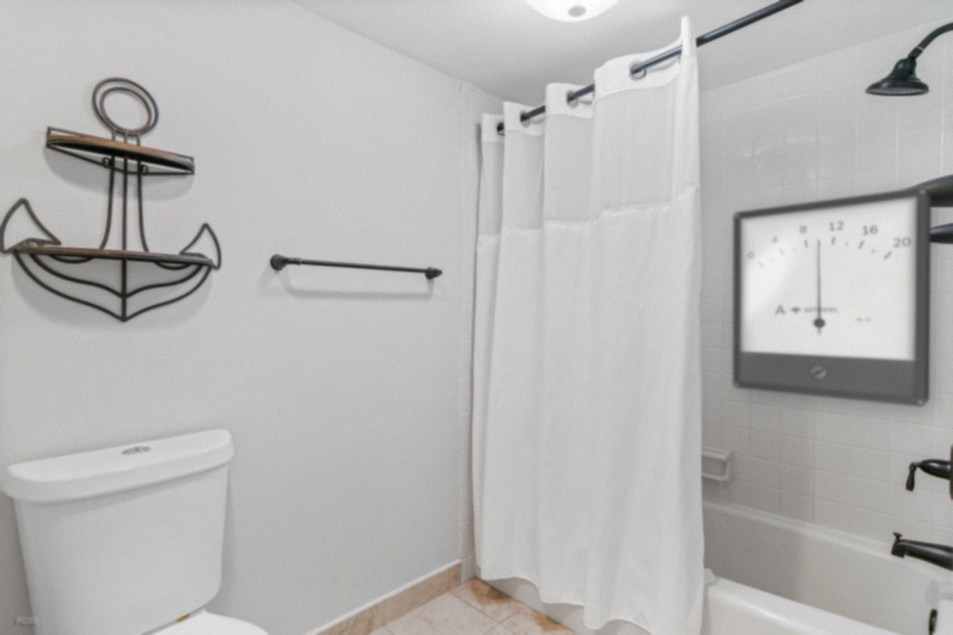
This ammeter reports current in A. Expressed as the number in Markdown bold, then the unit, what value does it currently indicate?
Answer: **10** A
